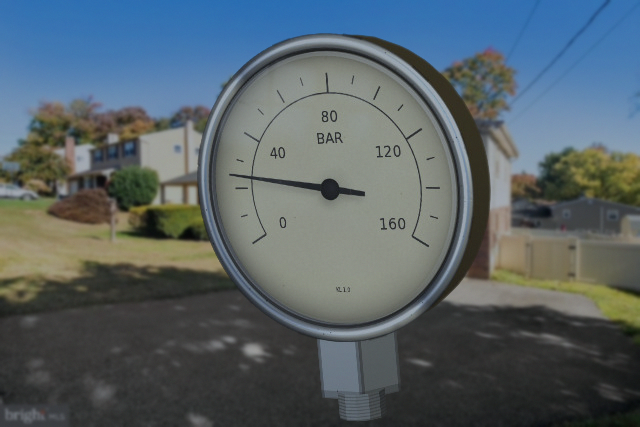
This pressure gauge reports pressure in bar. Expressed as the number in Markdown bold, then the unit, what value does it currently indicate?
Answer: **25** bar
